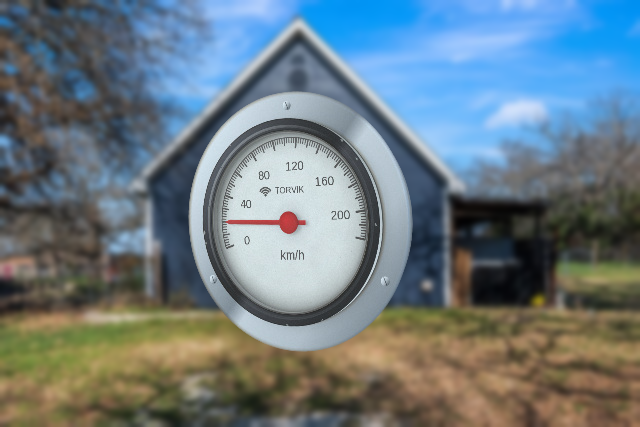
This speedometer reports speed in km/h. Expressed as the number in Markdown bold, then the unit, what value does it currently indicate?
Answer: **20** km/h
